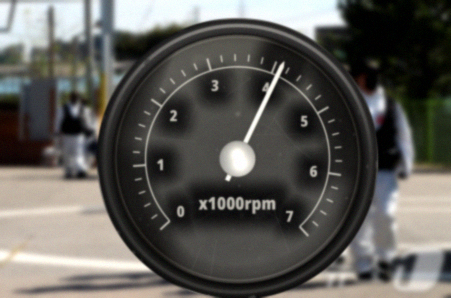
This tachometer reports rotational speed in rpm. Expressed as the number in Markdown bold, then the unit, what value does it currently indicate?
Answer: **4100** rpm
